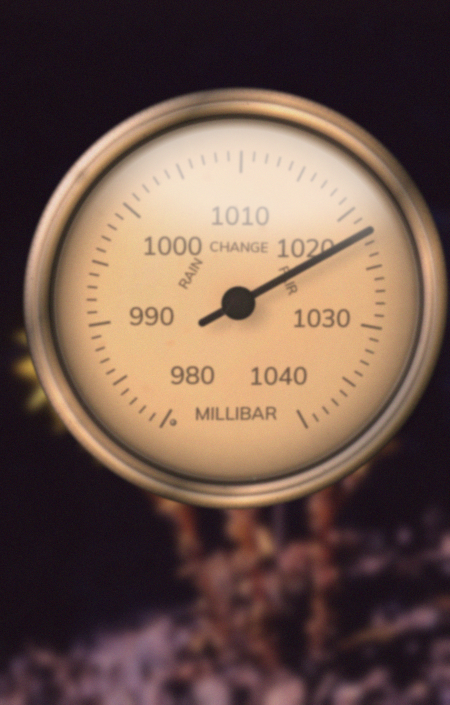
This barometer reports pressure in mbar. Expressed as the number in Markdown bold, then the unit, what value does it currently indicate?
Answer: **1022** mbar
